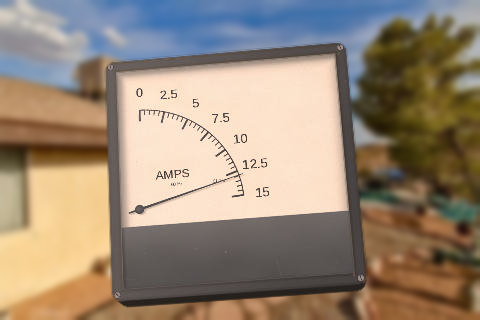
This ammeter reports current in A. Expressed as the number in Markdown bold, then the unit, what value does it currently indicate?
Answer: **13** A
